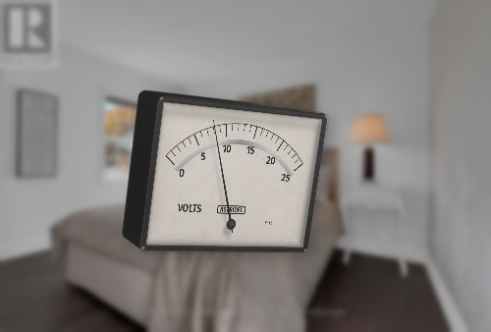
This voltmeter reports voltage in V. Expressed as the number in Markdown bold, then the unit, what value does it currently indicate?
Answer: **8** V
